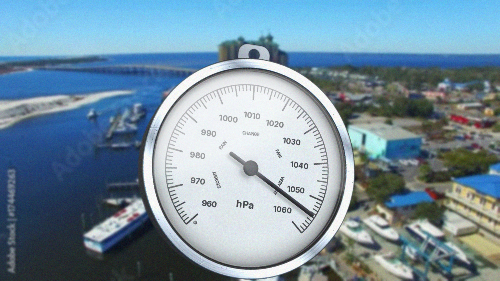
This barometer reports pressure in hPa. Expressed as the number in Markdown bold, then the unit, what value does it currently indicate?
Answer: **1055** hPa
